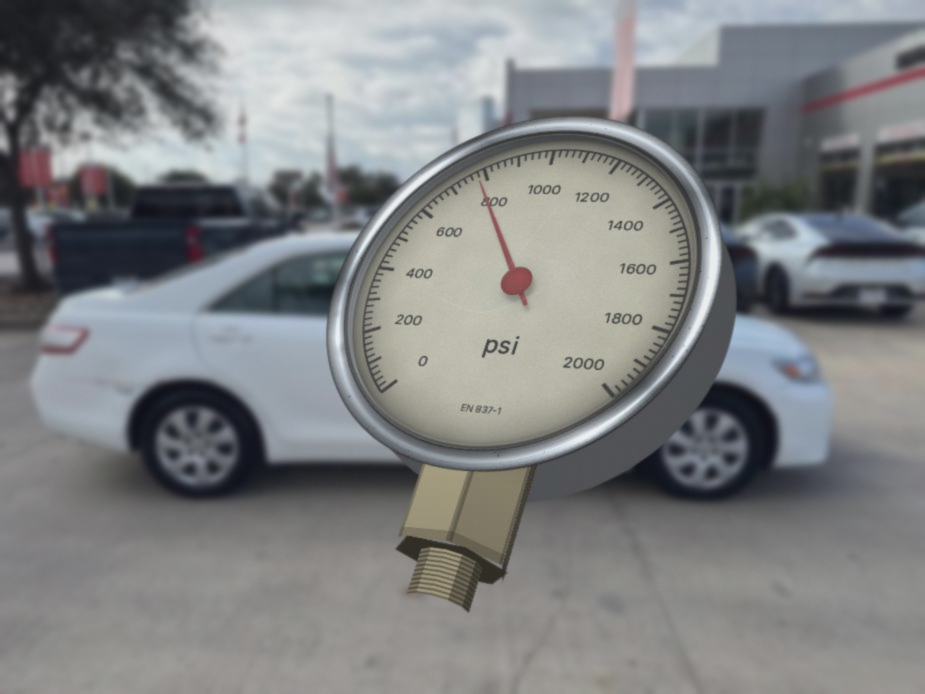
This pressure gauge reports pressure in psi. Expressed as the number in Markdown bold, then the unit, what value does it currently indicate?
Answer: **780** psi
